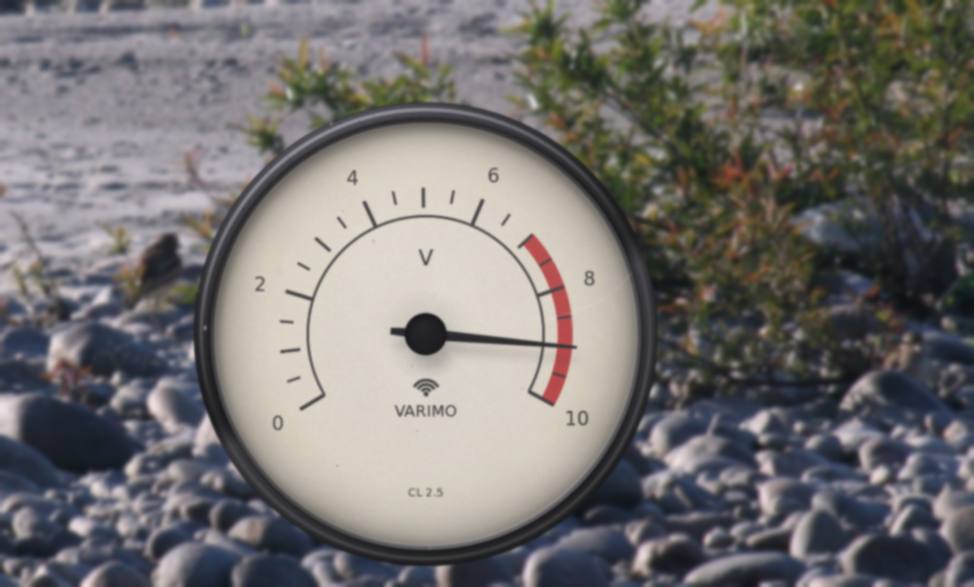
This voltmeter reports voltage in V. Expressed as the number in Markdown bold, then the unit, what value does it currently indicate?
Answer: **9** V
